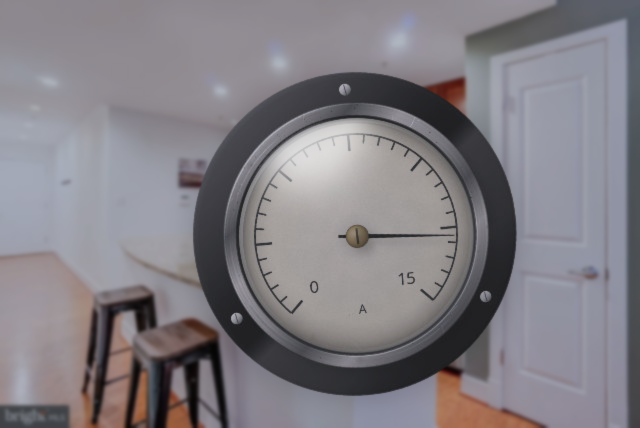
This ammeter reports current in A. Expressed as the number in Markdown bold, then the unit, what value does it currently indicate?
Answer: **12.75** A
